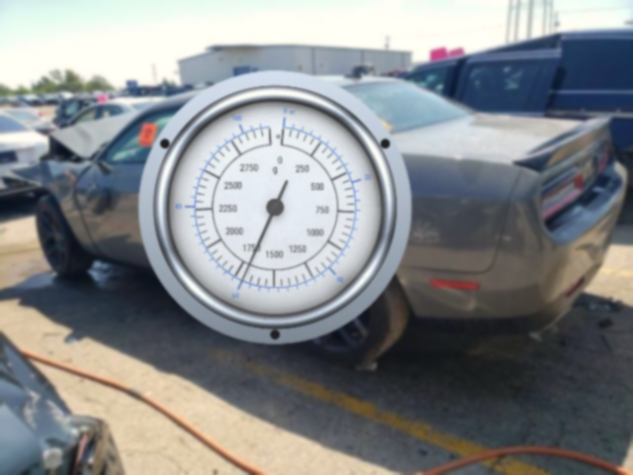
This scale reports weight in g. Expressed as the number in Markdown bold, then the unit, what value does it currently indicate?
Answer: **1700** g
